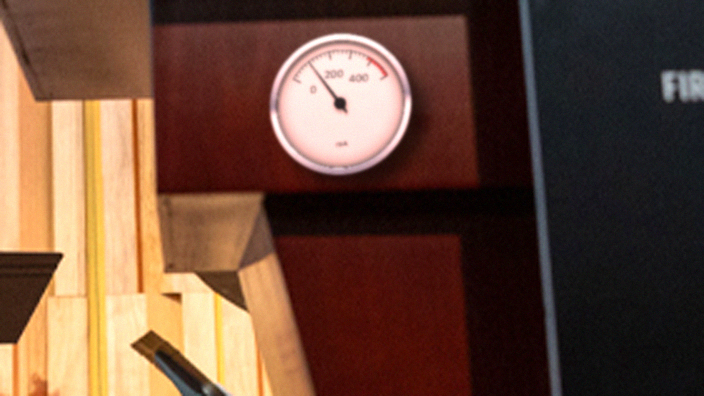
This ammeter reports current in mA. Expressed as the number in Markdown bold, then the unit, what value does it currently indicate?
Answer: **100** mA
